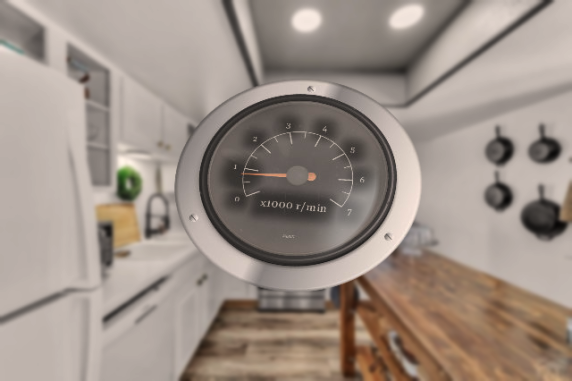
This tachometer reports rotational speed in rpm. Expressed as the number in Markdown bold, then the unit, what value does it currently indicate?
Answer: **750** rpm
